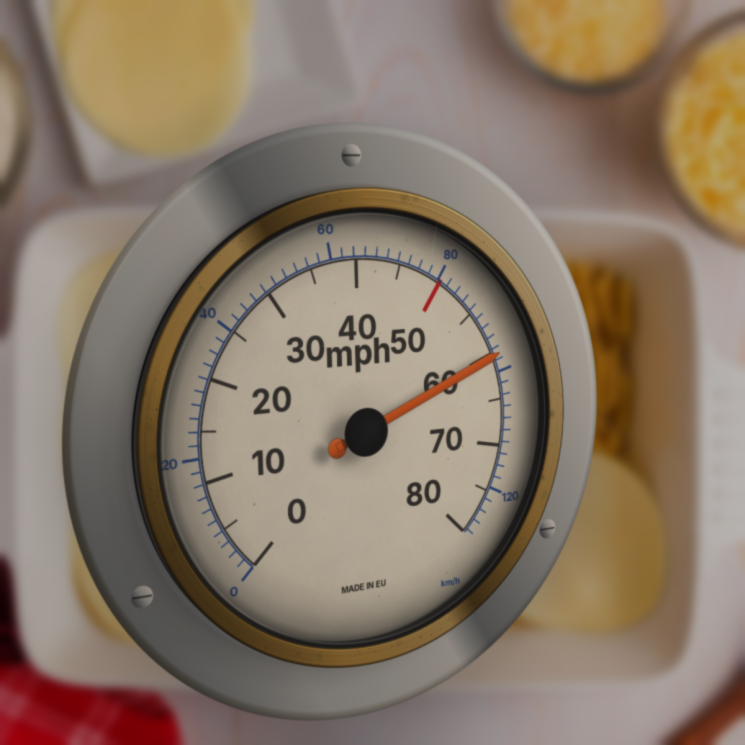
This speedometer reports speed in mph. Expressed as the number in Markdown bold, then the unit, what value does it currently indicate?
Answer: **60** mph
